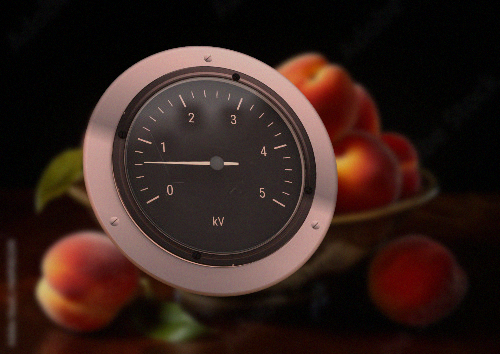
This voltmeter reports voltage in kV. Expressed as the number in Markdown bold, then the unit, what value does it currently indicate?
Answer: **0.6** kV
